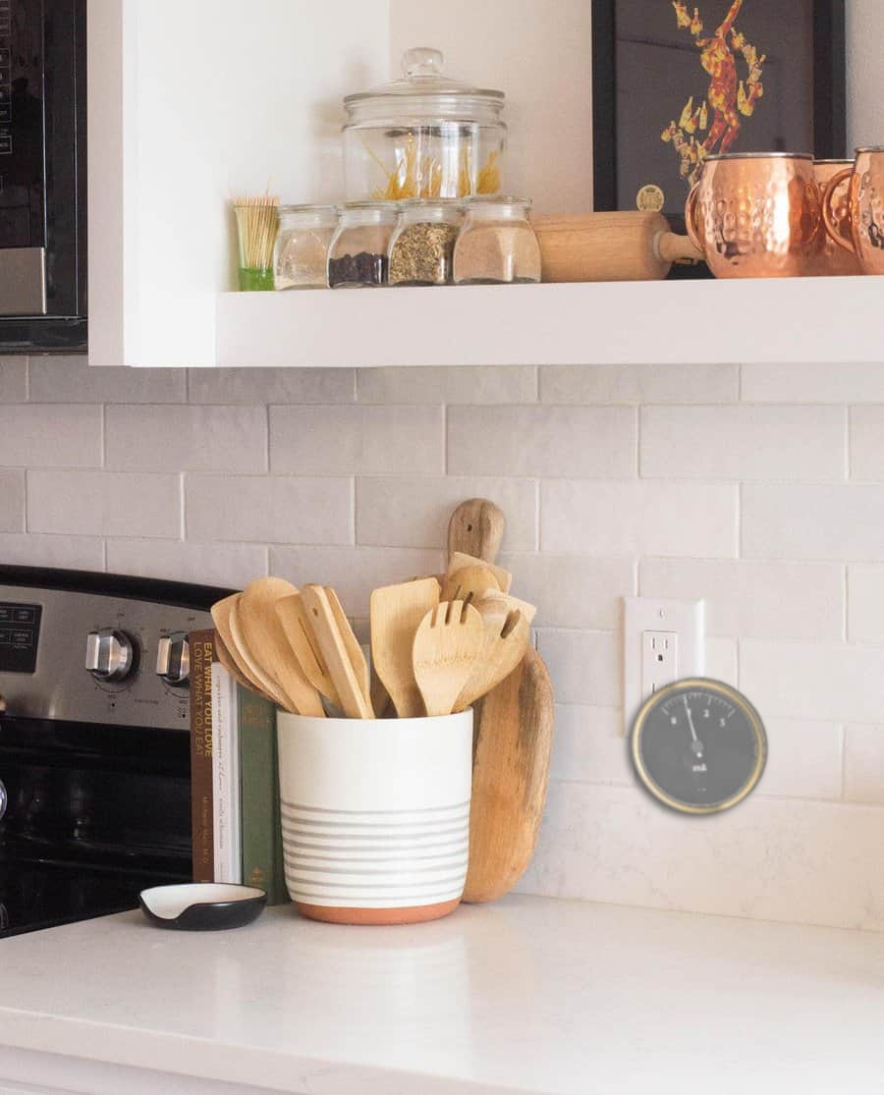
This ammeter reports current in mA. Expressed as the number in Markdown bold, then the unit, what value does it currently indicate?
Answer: **1** mA
